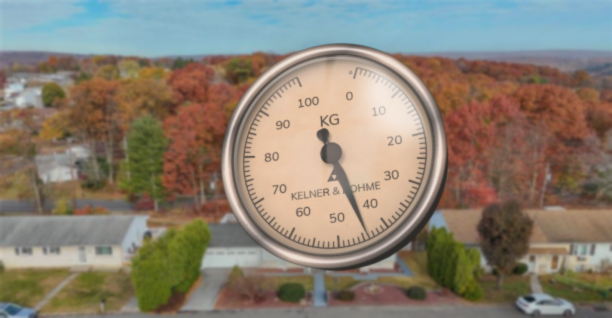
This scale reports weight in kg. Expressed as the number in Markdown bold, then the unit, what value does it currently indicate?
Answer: **44** kg
